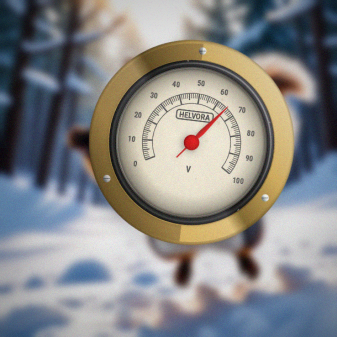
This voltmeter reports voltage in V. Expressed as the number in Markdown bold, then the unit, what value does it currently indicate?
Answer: **65** V
